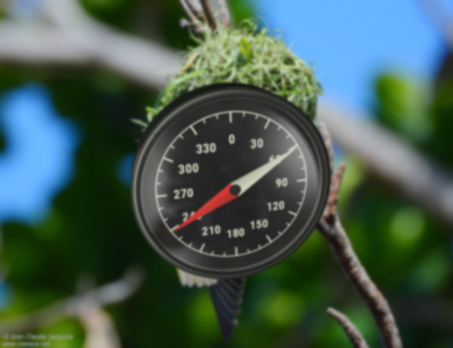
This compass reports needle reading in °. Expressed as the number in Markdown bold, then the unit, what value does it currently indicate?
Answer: **240** °
